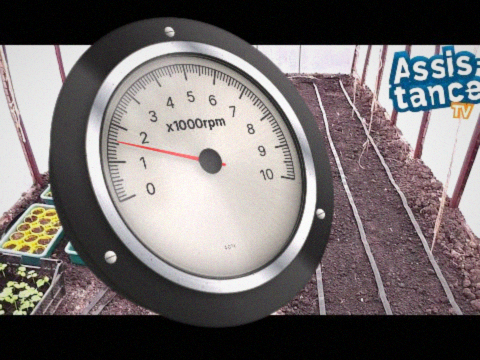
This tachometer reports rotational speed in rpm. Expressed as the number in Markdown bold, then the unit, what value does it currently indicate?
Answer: **1500** rpm
